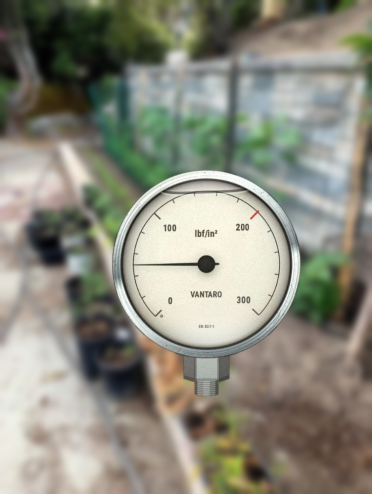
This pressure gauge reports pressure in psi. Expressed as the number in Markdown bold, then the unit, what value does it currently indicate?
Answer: **50** psi
